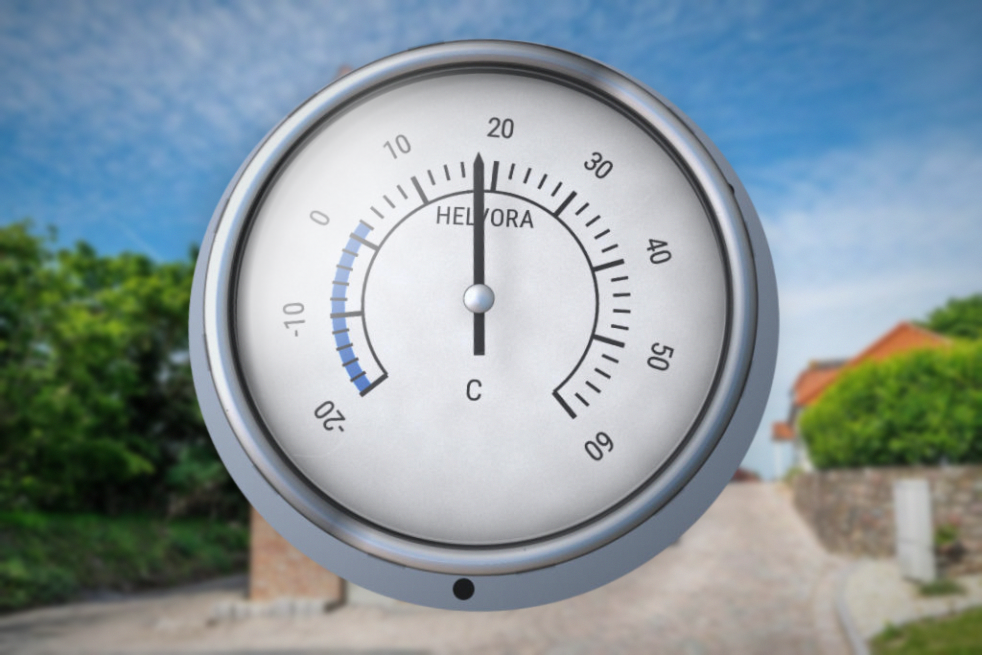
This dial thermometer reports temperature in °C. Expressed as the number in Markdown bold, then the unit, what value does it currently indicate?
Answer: **18** °C
